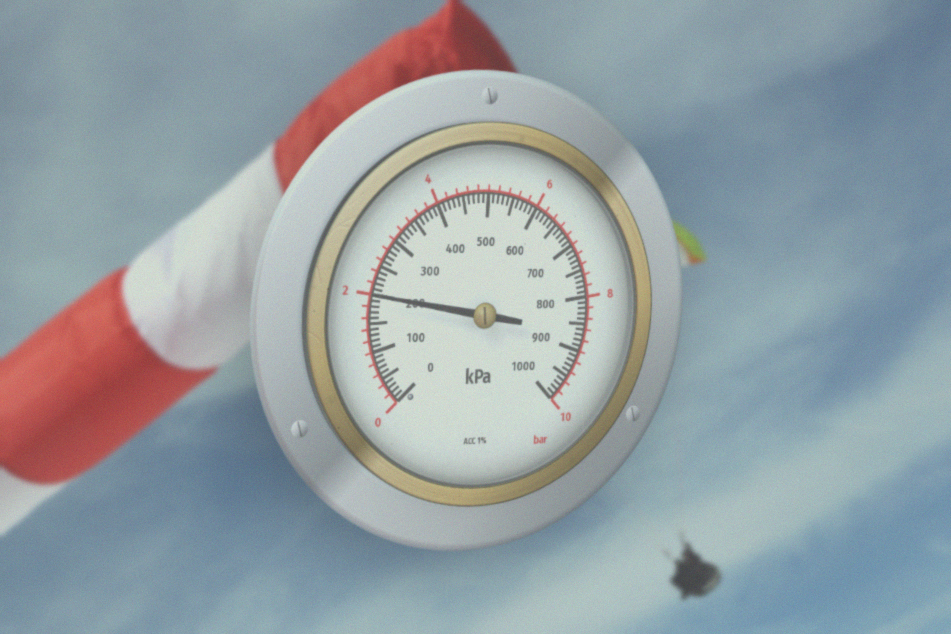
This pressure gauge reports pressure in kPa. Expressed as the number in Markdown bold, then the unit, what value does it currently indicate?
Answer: **200** kPa
